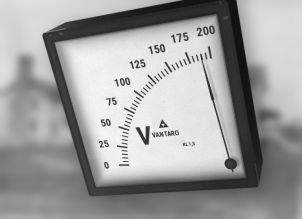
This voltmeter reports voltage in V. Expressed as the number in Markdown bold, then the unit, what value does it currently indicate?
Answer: **190** V
